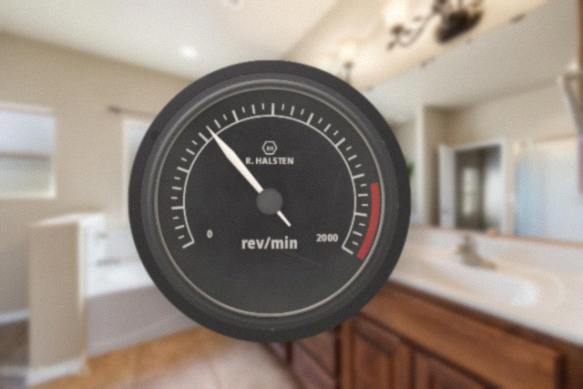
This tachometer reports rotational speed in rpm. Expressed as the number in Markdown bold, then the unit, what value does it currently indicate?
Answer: **650** rpm
